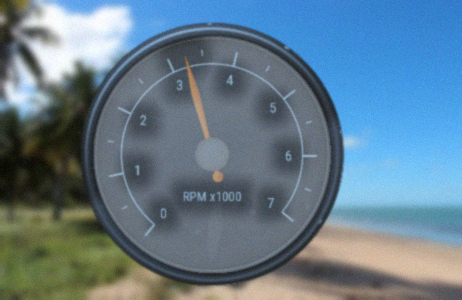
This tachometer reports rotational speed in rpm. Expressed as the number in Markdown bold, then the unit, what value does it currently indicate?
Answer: **3250** rpm
